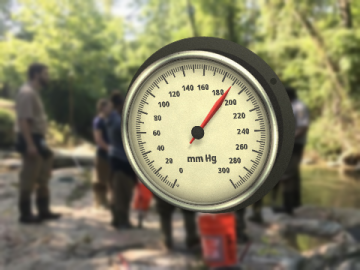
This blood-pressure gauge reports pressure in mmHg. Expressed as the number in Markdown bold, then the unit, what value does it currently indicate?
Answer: **190** mmHg
